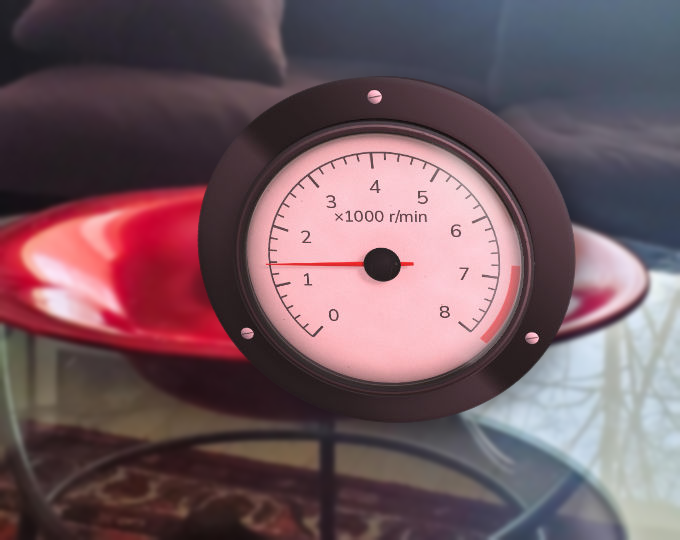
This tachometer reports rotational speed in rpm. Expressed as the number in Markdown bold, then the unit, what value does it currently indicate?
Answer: **1400** rpm
